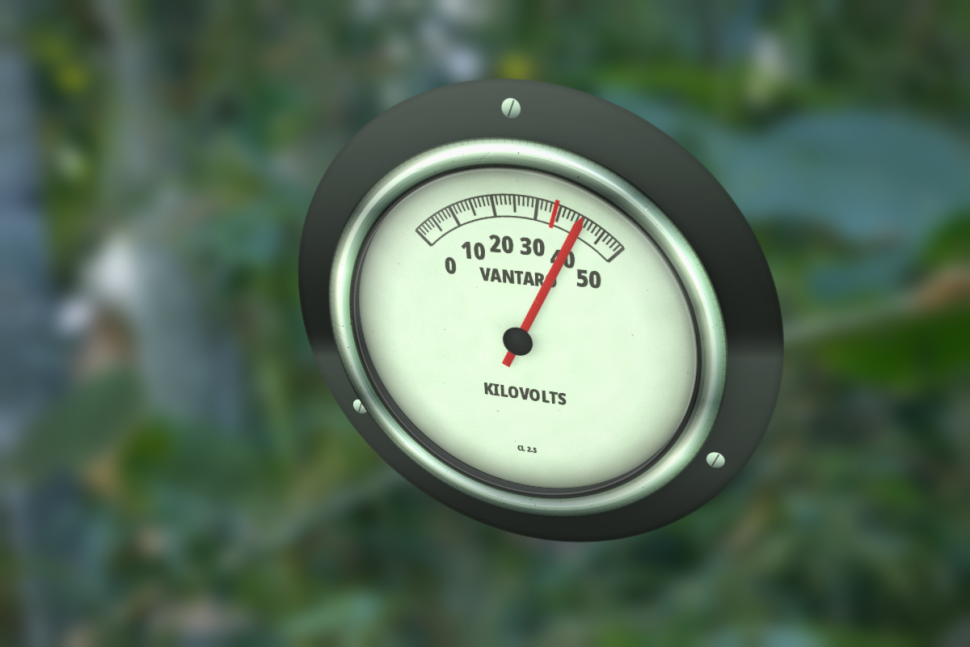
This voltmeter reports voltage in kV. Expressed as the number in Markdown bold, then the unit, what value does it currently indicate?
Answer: **40** kV
